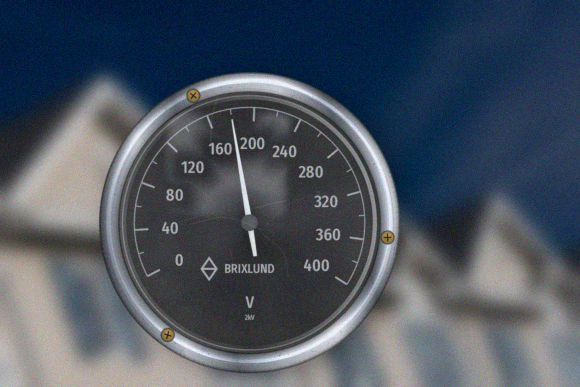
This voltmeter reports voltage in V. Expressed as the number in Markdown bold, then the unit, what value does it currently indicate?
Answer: **180** V
